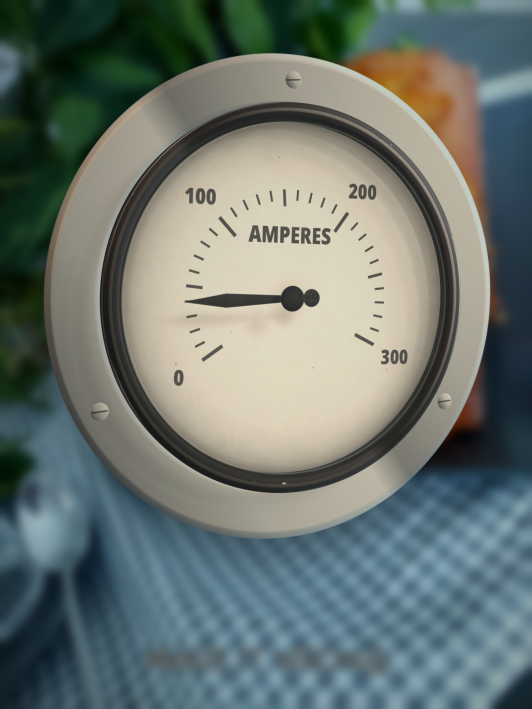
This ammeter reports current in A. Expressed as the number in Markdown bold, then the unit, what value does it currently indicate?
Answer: **40** A
